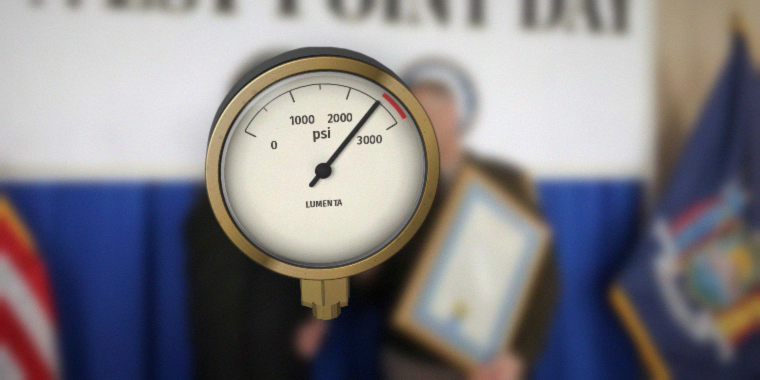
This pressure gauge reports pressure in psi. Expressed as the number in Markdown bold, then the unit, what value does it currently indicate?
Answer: **2500** psi
